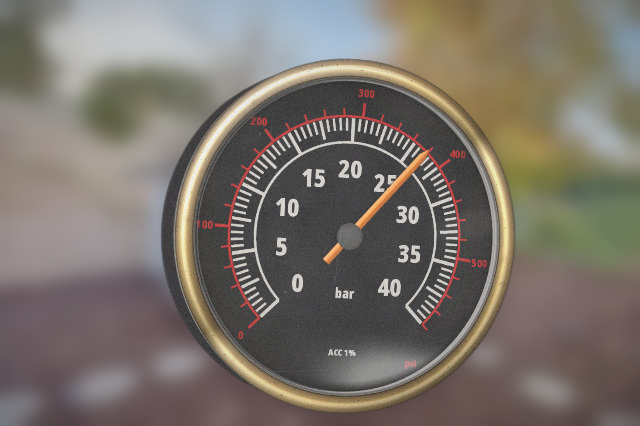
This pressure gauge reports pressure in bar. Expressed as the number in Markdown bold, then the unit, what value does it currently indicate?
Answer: **26** bar
